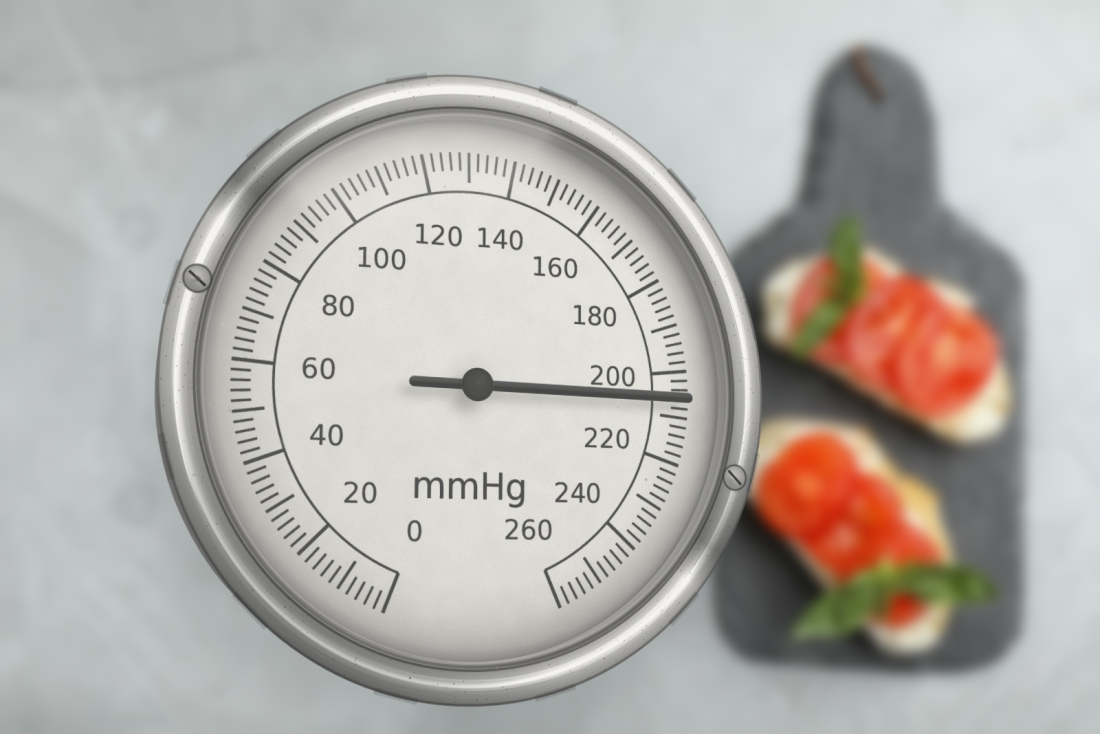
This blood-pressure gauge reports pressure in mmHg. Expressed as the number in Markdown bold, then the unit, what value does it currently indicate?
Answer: **206** mmHg
